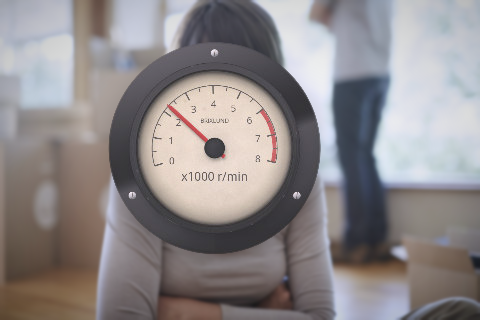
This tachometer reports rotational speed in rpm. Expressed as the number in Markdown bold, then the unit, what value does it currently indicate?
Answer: **2250** rpm
